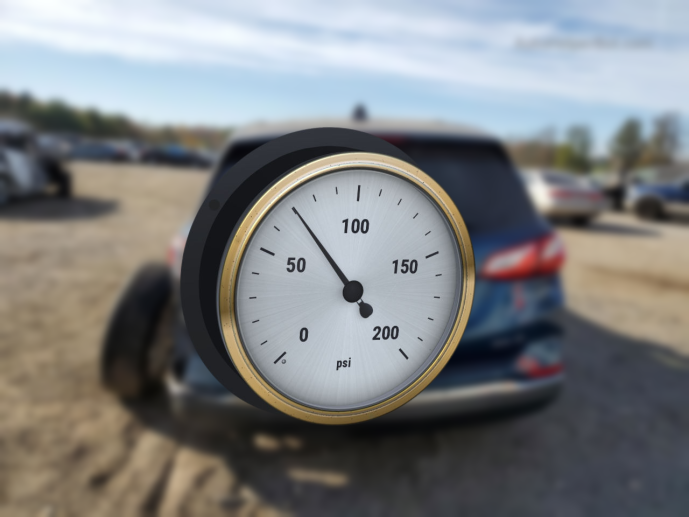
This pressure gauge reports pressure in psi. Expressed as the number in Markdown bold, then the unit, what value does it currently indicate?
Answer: **70** psi
